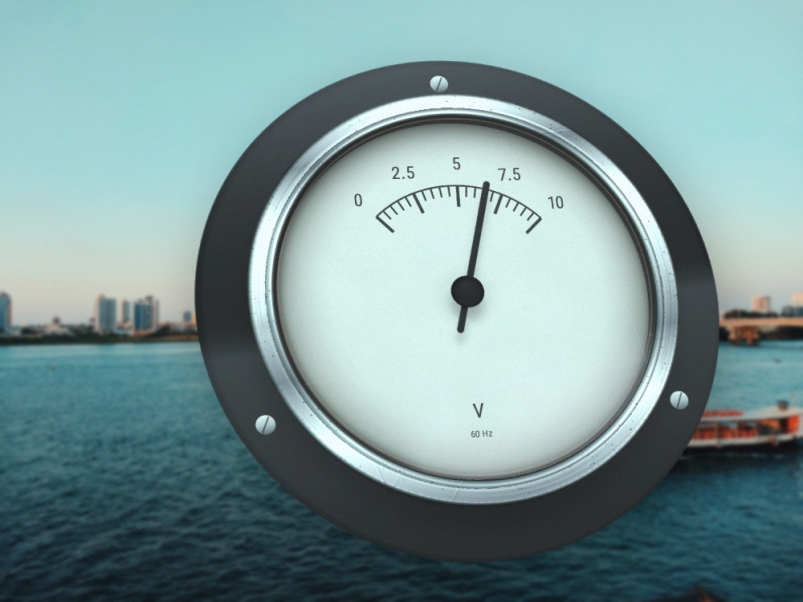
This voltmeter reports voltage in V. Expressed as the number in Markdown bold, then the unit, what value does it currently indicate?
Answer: **6.5** V
